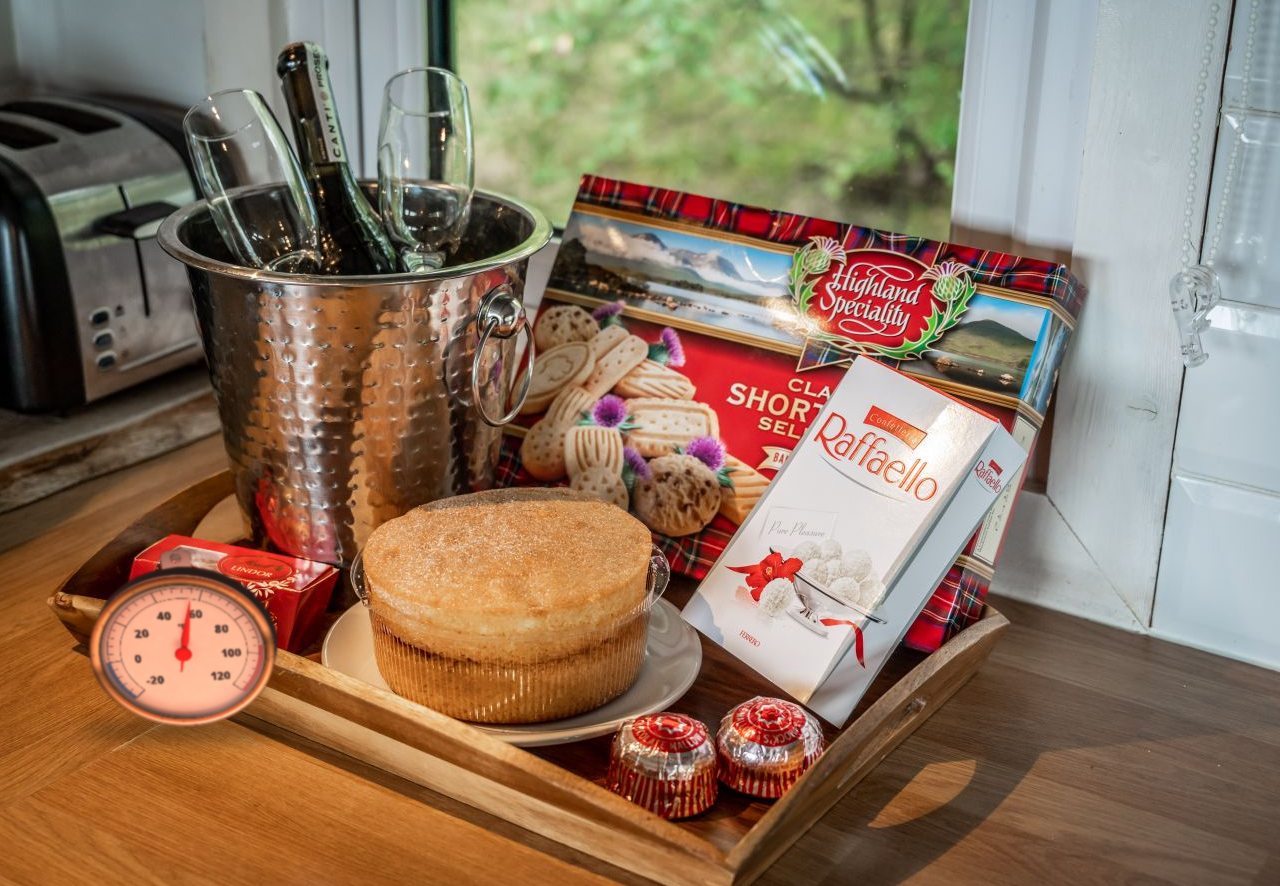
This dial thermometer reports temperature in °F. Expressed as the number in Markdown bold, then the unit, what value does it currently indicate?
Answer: **56** °F
